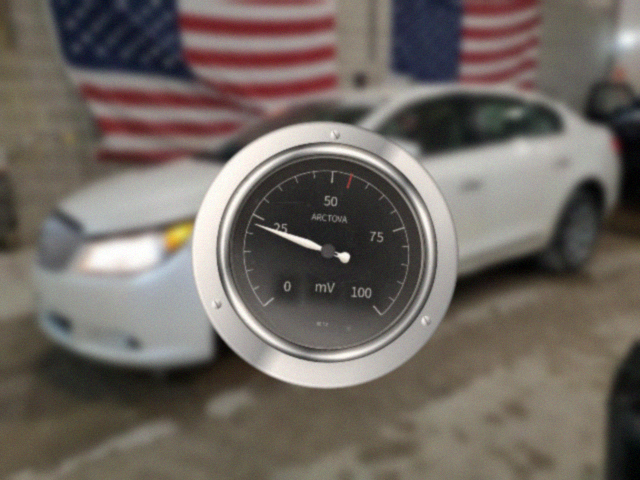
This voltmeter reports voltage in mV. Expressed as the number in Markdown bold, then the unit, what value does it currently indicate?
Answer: **22.5** mV
